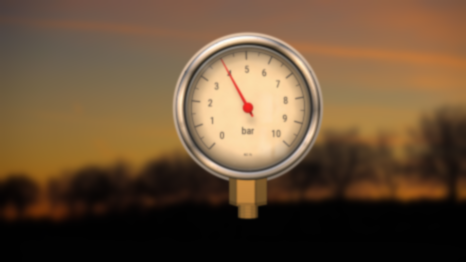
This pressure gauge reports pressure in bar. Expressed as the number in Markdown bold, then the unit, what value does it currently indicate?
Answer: **4** bar
